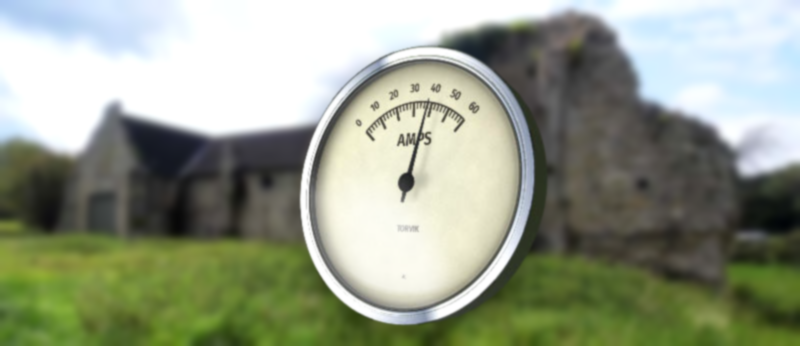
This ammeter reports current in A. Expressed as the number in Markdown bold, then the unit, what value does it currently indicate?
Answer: **40** A
